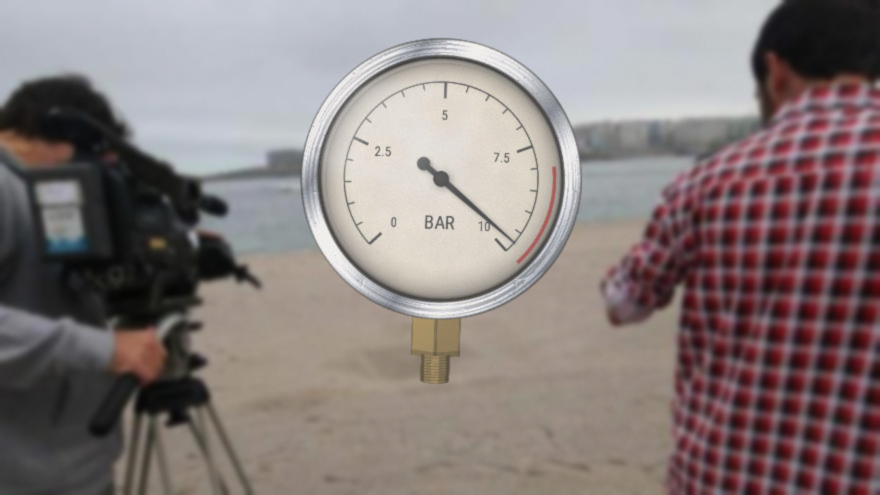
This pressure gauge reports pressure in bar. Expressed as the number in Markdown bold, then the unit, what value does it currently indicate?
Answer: **9.75** bar
